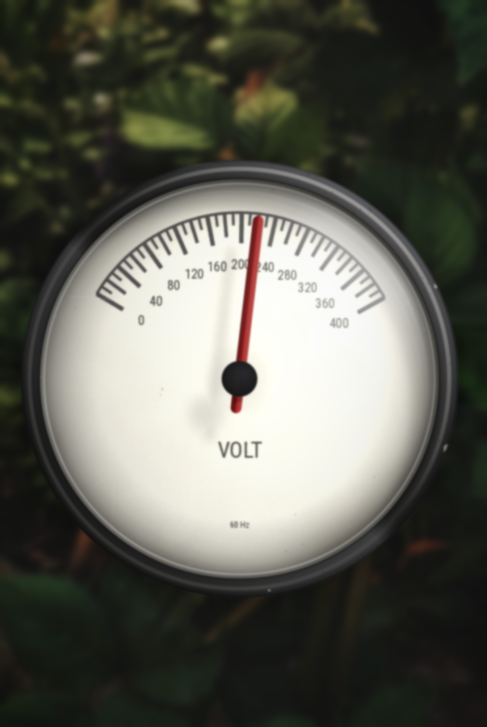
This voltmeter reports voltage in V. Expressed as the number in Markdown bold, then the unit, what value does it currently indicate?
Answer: **220** V
